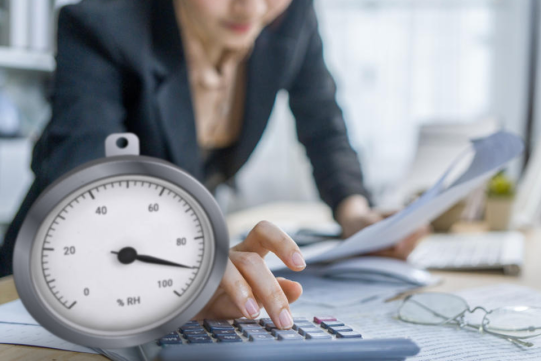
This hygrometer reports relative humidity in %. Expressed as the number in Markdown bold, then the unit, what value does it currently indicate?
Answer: **90** %
